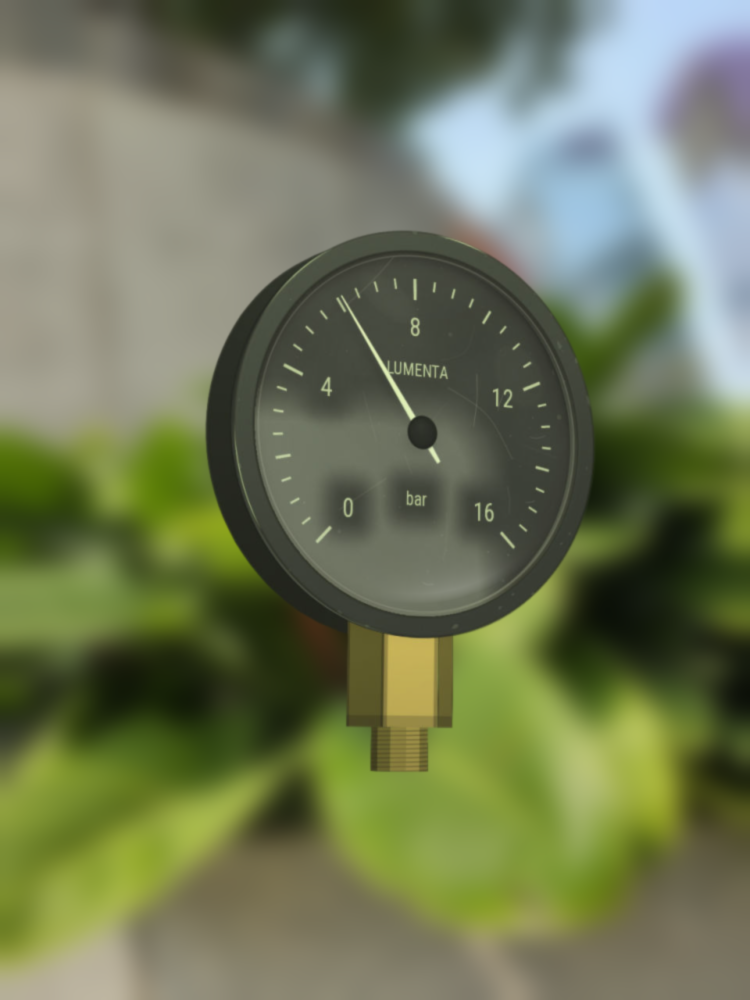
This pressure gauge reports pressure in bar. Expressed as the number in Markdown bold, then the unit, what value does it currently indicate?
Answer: **6** bar
